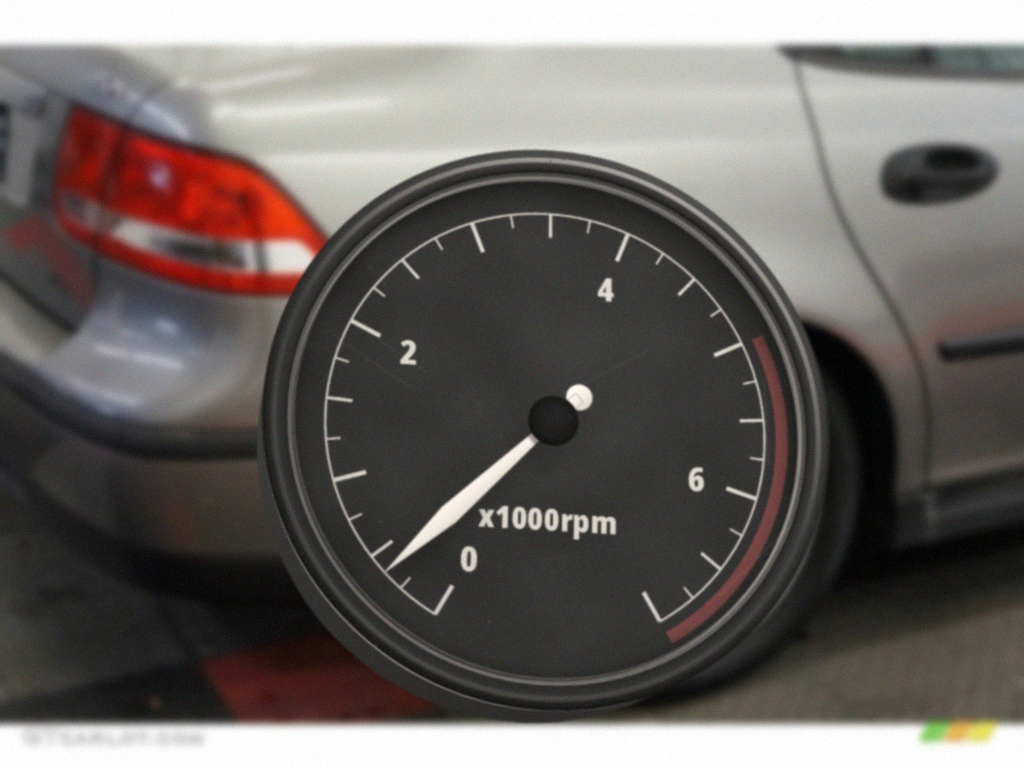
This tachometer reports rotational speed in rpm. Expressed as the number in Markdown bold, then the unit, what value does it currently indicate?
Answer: **375** rpm
